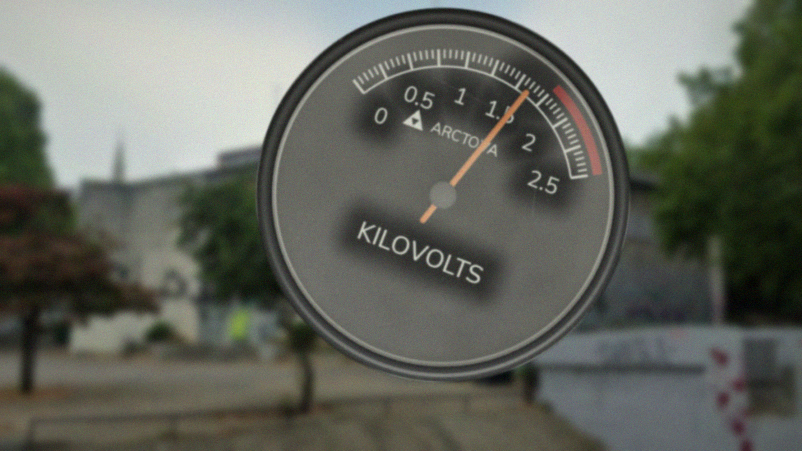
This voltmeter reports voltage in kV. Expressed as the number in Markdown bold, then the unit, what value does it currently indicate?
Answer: **1.6** kV
